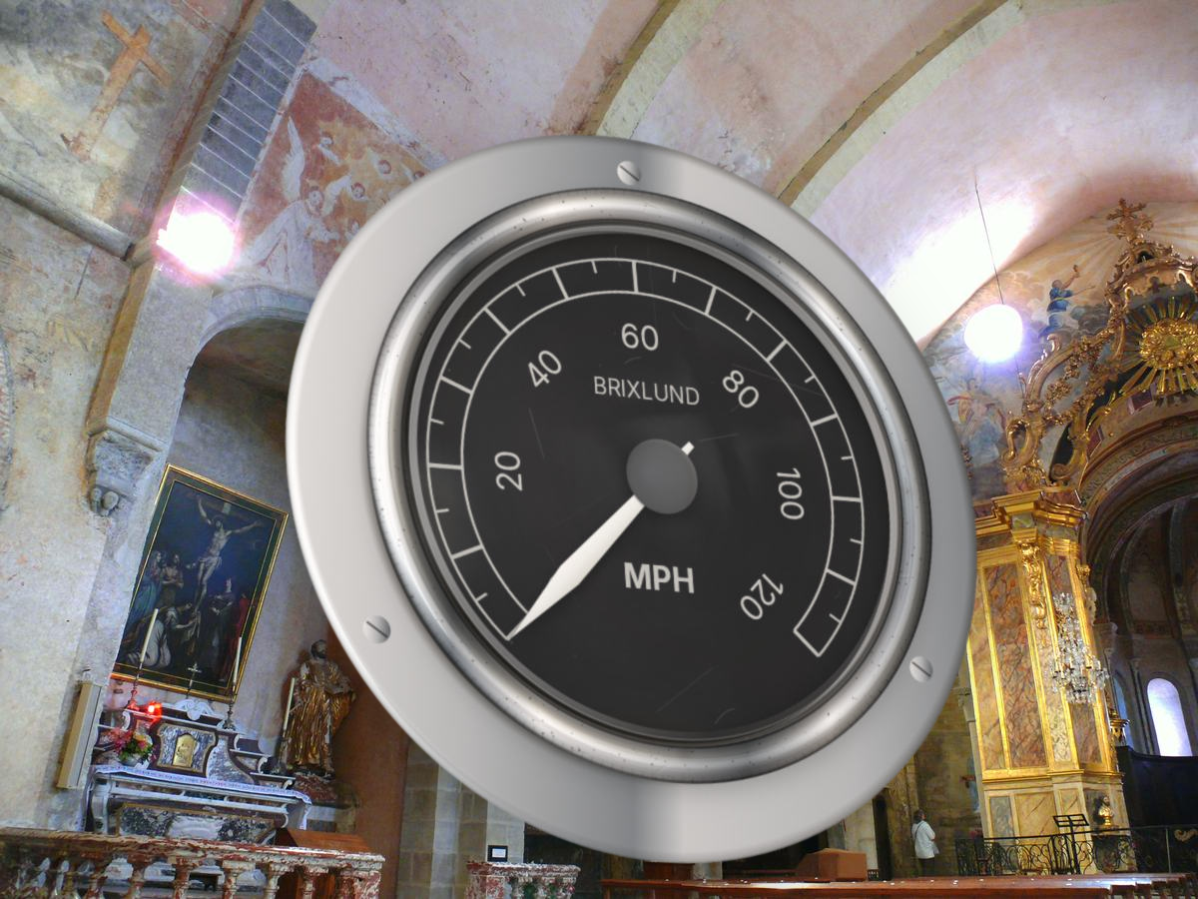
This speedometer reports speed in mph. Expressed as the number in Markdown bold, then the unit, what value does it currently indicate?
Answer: **0** mph
